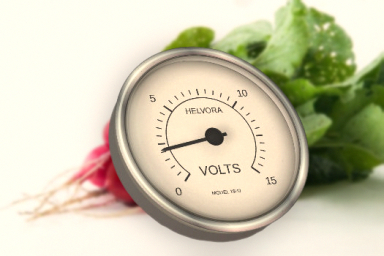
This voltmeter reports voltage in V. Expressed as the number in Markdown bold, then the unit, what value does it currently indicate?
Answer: **2** V
